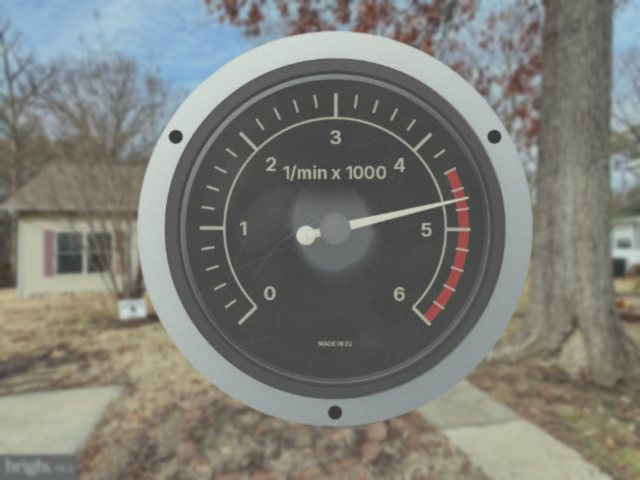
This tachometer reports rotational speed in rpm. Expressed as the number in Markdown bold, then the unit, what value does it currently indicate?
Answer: **4700** rpm
